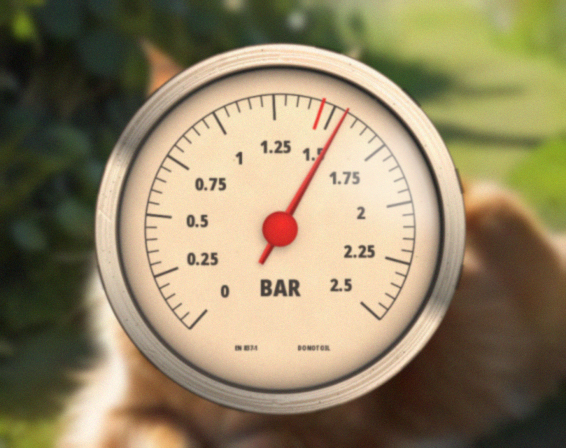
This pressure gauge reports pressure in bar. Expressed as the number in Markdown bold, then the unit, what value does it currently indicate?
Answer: **1.55** bar
